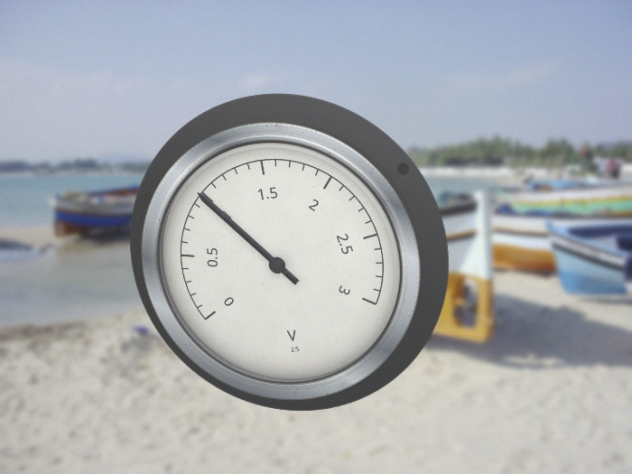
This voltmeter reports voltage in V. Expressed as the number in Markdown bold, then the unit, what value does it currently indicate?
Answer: **1** V
